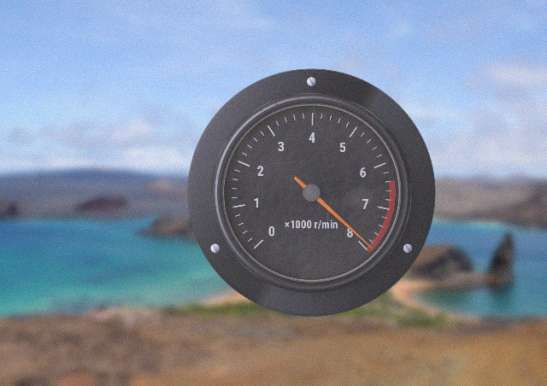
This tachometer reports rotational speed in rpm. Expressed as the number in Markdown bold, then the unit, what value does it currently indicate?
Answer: **7900** rpm
